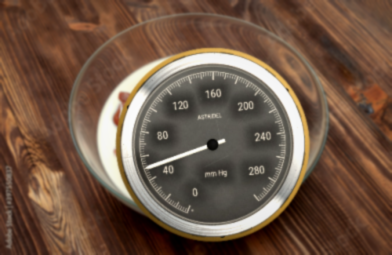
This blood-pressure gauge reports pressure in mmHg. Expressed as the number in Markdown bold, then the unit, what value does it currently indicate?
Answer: **50** mmHg
